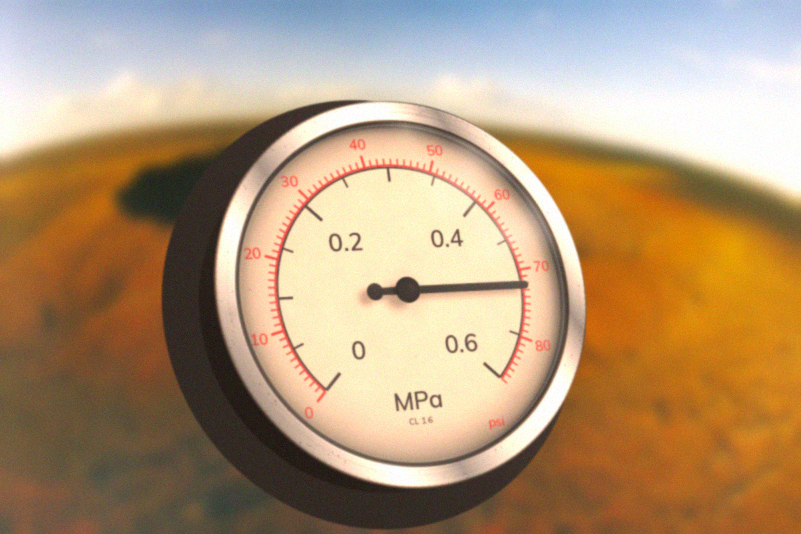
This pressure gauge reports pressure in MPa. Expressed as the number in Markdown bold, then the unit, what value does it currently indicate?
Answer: **0.5** MPa
